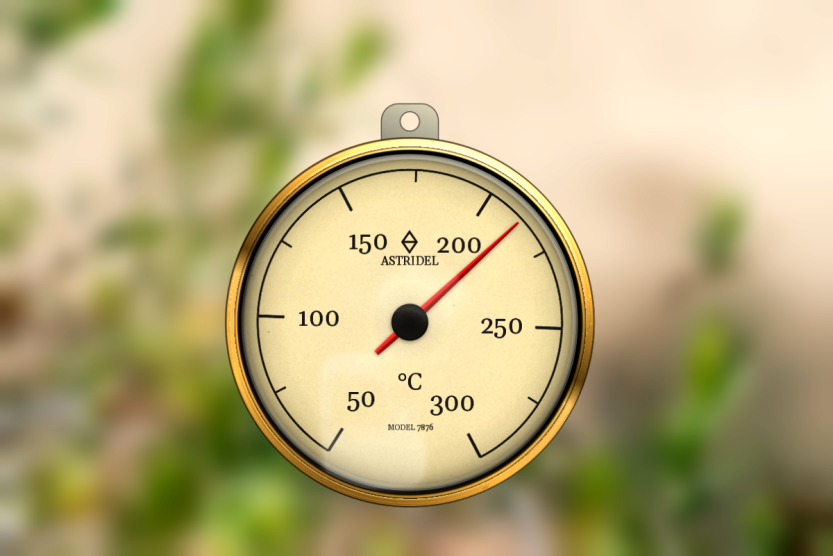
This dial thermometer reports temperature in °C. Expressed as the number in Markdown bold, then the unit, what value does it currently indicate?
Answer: **212.5** °C
